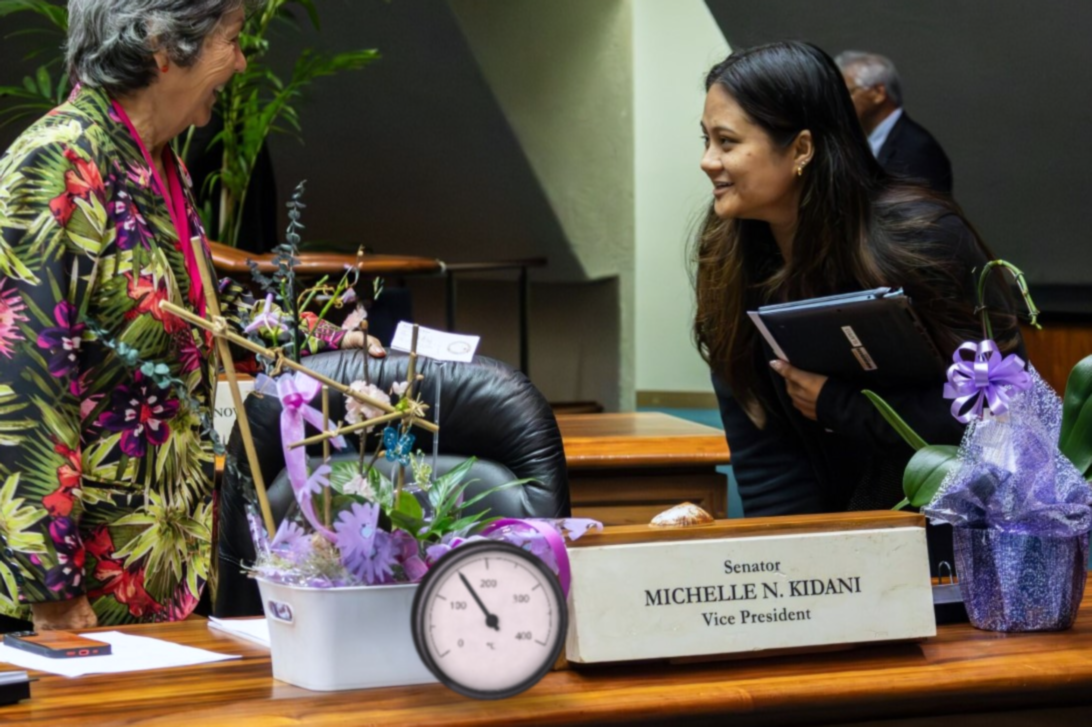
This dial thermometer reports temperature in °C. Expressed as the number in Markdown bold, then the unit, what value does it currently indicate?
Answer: **150** °C
